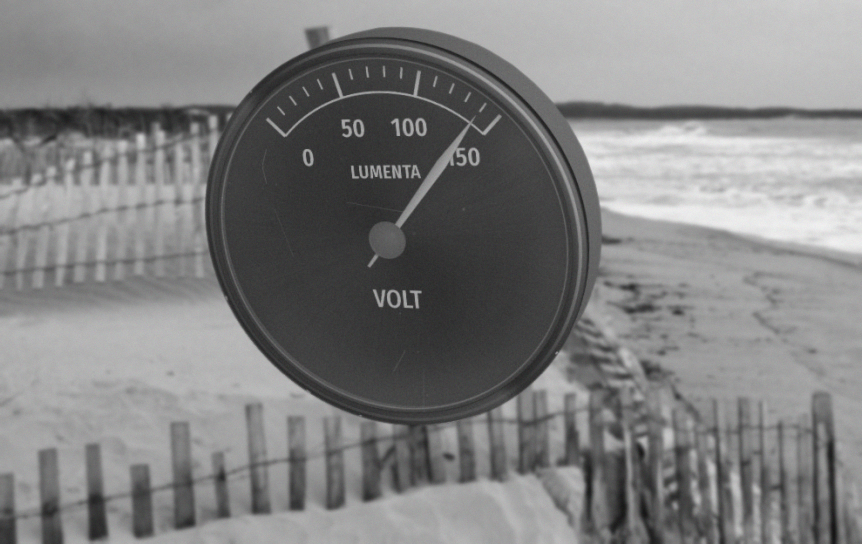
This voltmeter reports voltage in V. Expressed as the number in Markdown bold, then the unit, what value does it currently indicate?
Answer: **140** V
